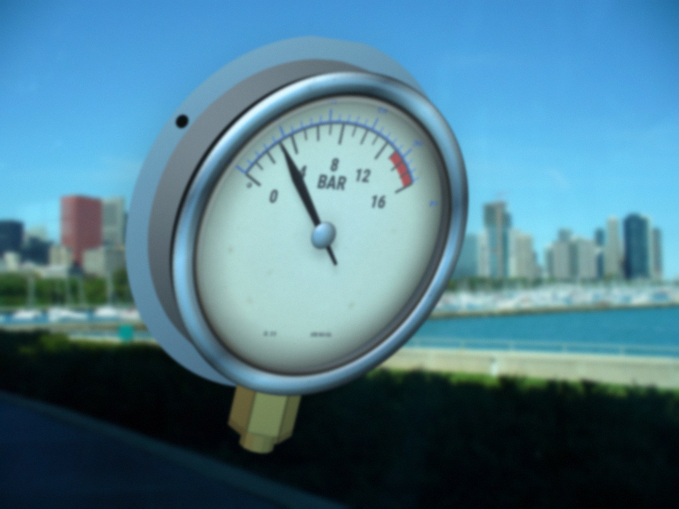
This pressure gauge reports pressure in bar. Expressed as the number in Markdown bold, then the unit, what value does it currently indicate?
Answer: **3** bar
